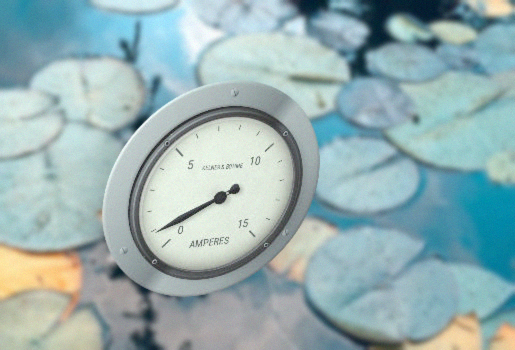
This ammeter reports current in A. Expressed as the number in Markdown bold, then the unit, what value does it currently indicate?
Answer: **1** A
